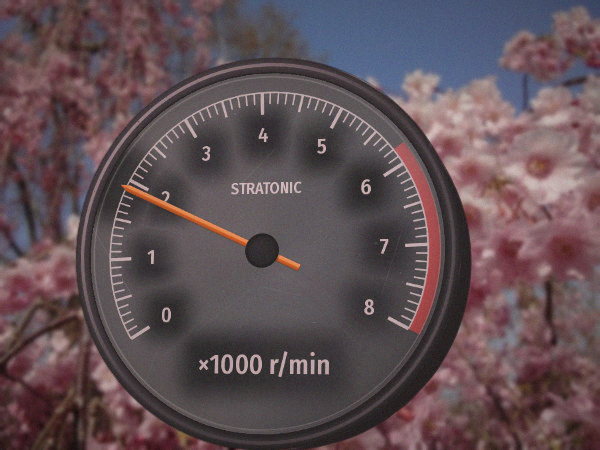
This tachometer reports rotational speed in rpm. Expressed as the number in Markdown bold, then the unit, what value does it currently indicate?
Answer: **1900** rpm
